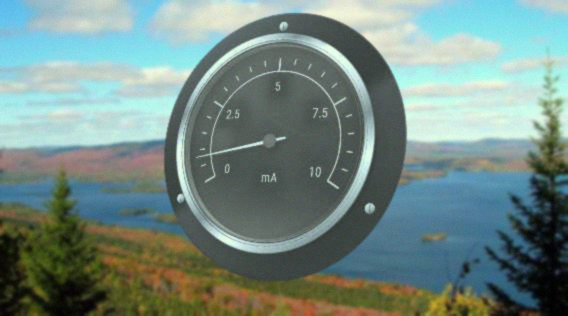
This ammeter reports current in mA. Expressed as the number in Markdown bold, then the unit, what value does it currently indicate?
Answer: **0.75** mA
